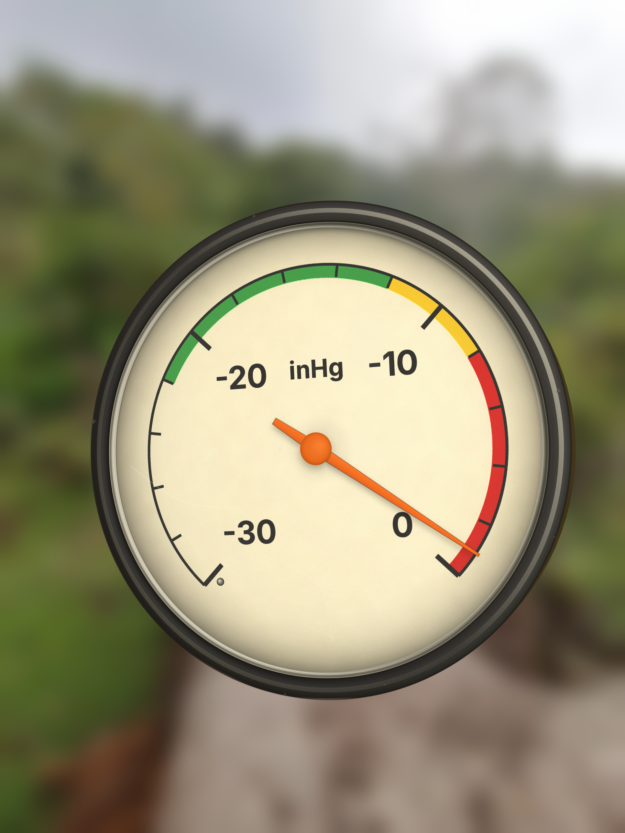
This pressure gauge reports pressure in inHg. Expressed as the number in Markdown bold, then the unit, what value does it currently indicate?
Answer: **-1** inHg
